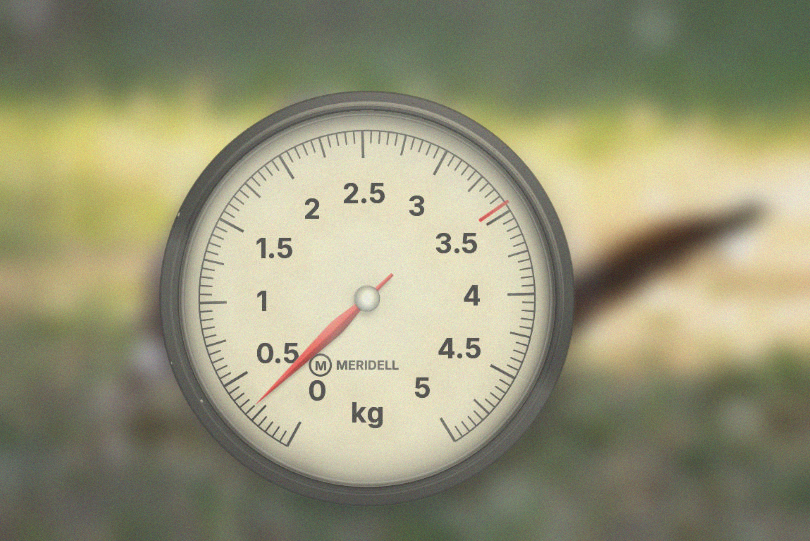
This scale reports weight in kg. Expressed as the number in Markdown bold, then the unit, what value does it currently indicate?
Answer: **0.3** kg
